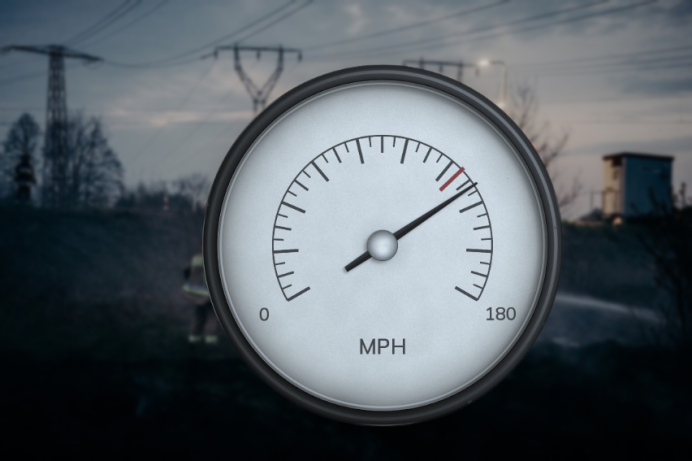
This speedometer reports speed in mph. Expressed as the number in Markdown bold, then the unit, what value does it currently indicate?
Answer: **132.5** mph
